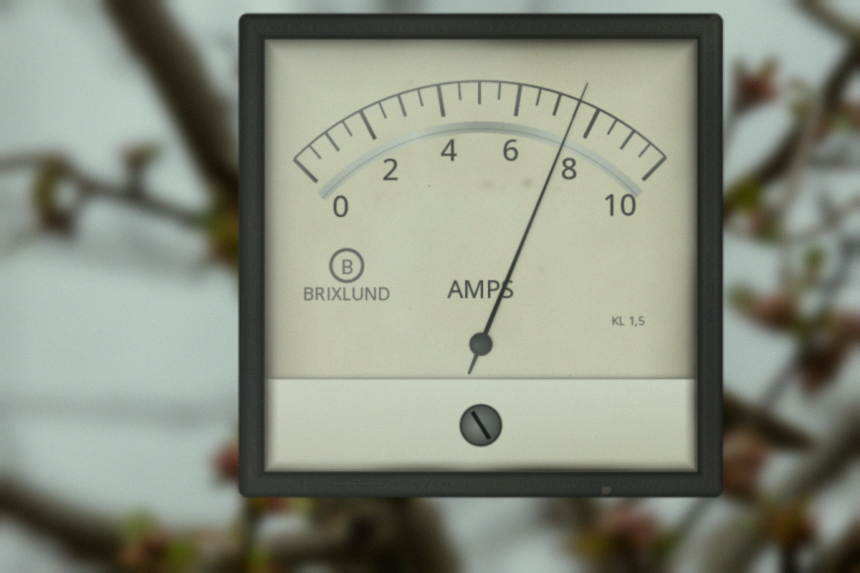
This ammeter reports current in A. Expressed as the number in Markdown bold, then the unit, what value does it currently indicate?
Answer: **7.5** A
